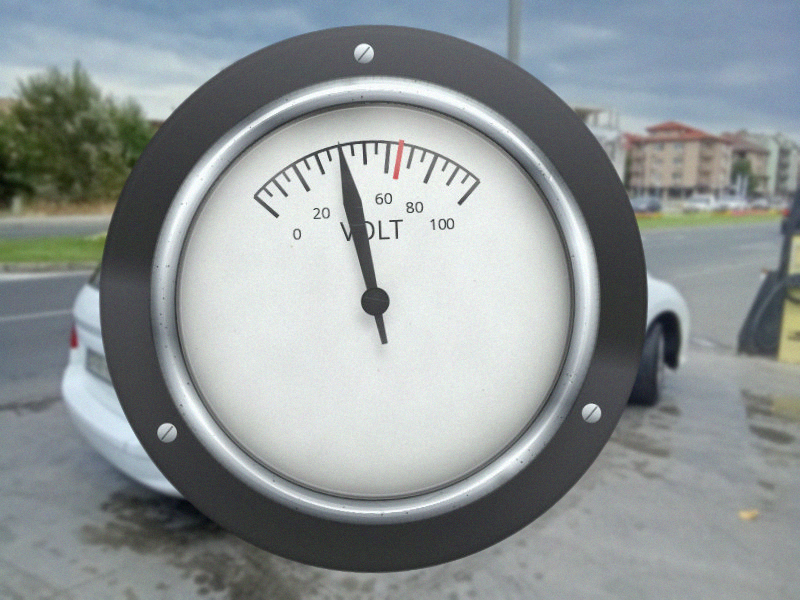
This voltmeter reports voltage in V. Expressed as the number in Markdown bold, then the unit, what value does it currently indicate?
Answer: **40** V
